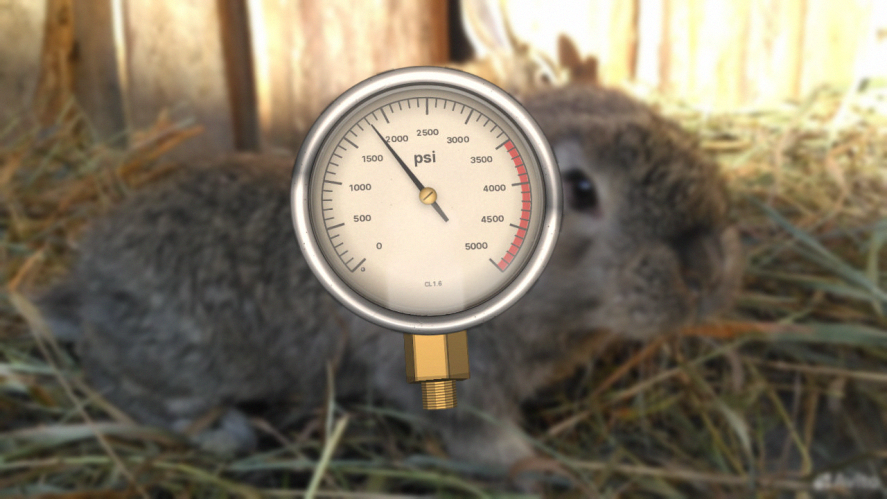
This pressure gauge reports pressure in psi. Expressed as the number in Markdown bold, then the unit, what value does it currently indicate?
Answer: **1800** psi
